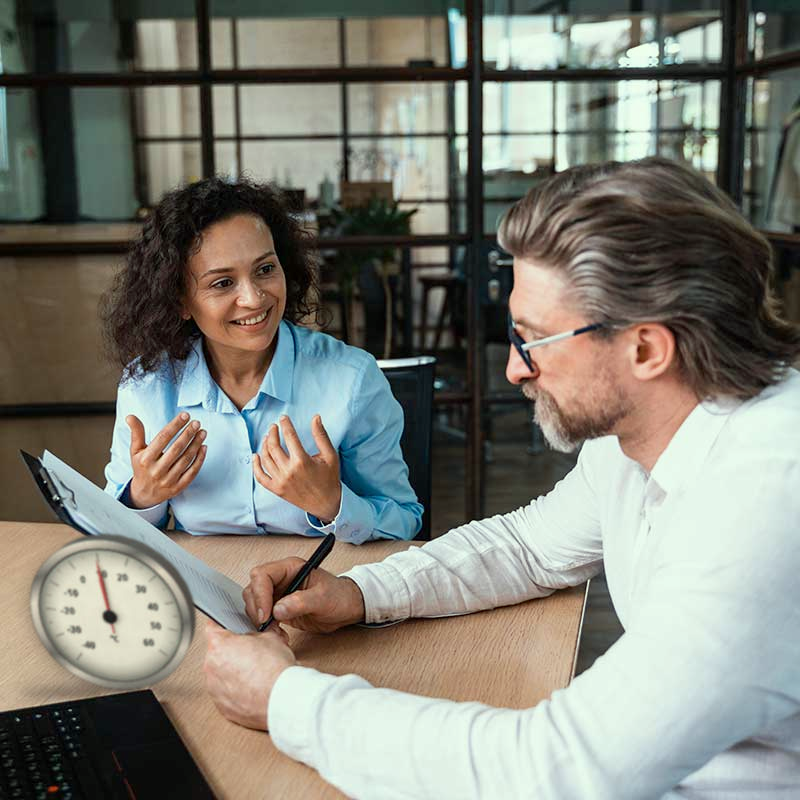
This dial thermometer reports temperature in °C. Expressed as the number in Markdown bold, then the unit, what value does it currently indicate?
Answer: **10** °C
